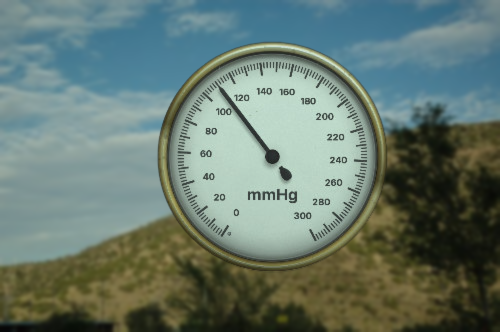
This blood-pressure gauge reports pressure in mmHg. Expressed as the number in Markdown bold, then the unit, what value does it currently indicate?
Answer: **110** mmHg
